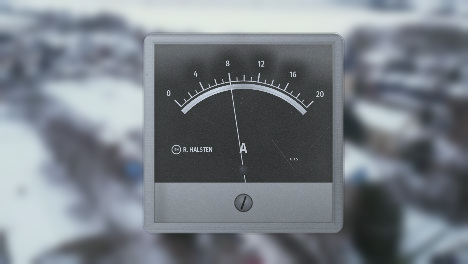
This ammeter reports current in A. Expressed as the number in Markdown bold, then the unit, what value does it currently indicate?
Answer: **8** A
